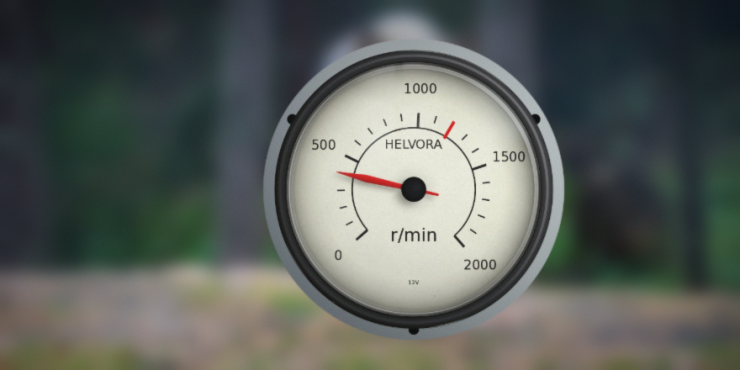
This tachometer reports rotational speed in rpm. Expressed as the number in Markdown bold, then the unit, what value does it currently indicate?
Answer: **400** rpm
